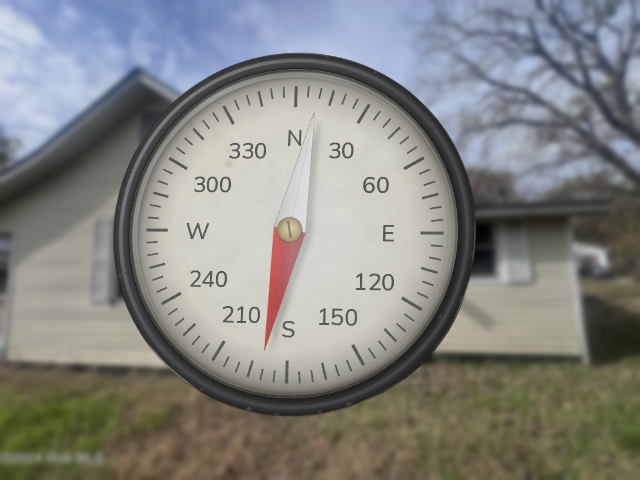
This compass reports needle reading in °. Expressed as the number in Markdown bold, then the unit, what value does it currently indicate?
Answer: **190** °
